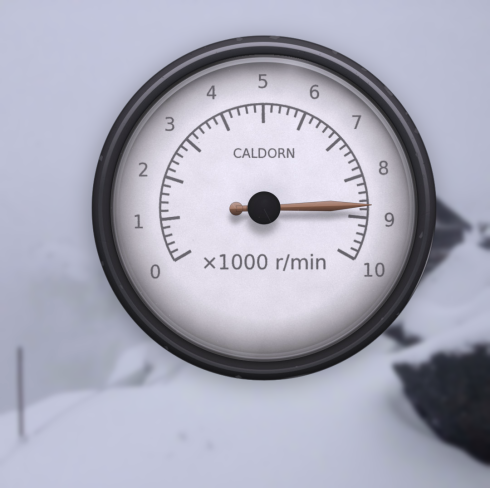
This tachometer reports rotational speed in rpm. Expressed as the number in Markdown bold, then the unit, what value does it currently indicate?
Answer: **8700** rpm
